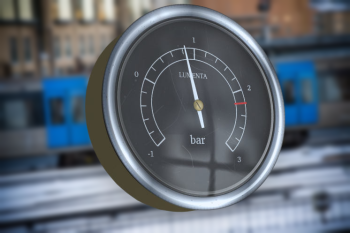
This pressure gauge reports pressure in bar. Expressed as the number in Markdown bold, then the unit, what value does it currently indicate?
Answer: **0.8** bar
